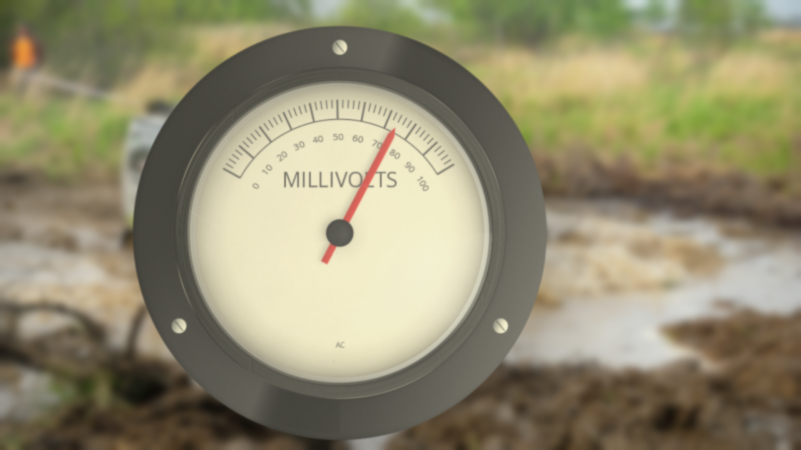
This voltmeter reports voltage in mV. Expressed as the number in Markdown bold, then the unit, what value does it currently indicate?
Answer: **74** mV
